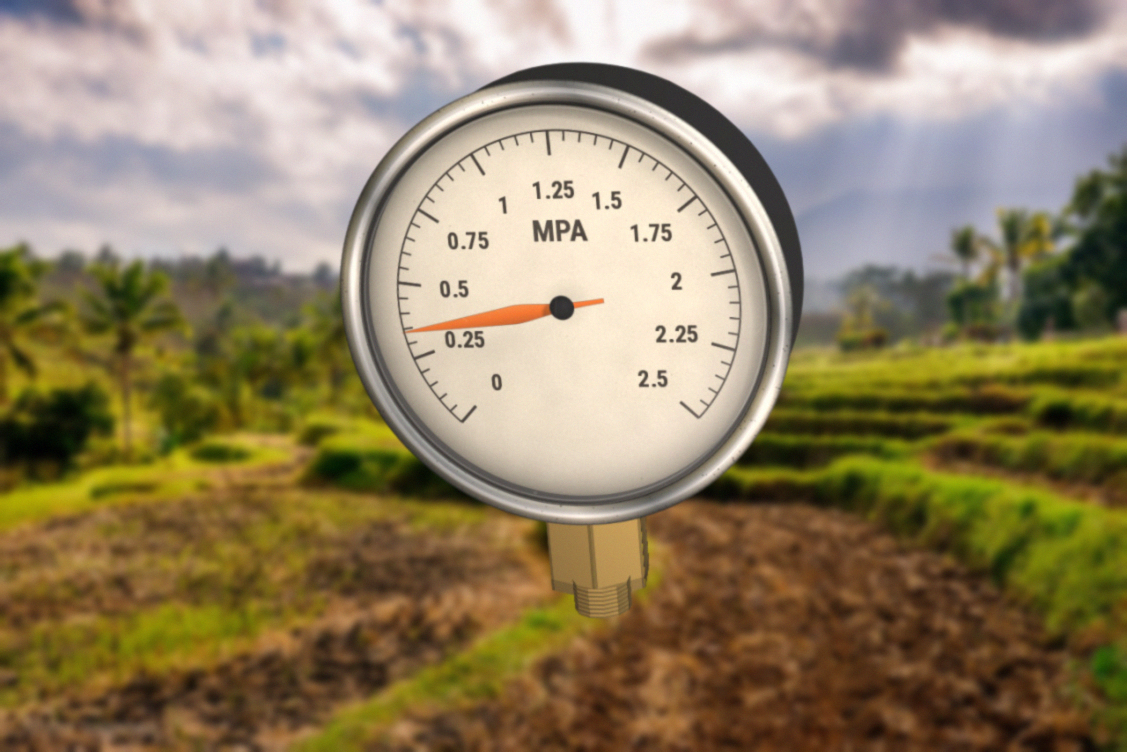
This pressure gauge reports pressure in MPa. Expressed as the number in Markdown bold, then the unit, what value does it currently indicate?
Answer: **0.35** MPa
